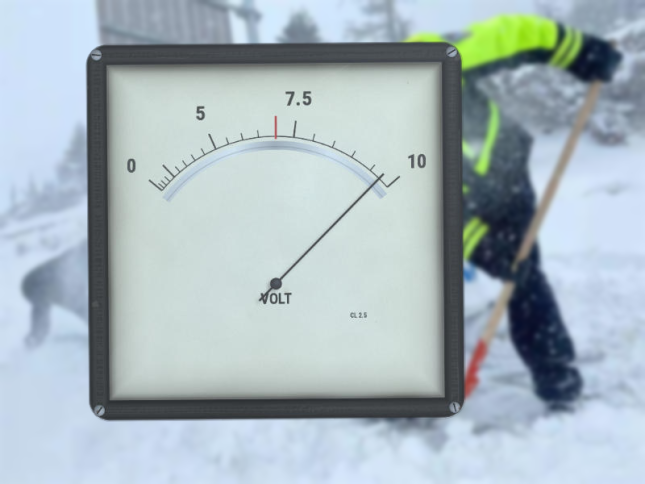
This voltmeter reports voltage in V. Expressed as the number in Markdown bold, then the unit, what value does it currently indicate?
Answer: **9.75** V
